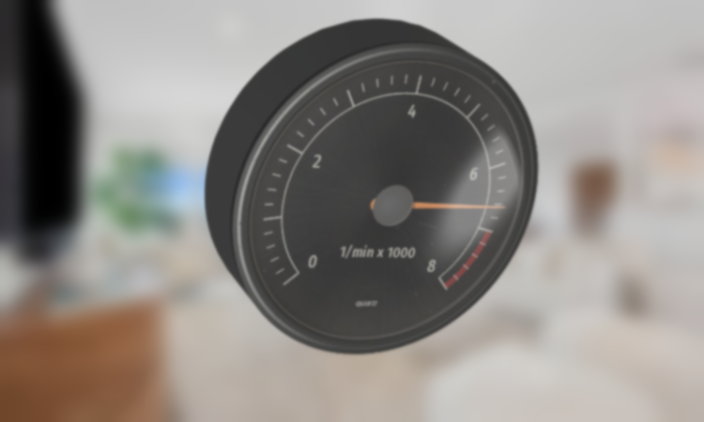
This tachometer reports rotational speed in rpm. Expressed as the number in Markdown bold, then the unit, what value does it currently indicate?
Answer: **6600** rpm
